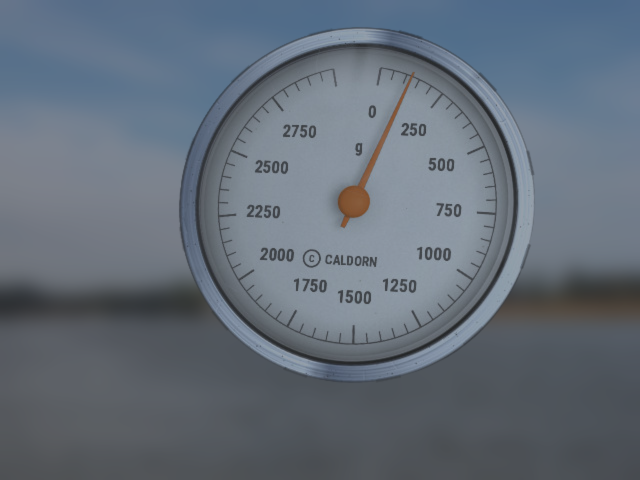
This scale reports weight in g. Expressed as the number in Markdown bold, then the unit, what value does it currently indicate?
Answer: **125** g
